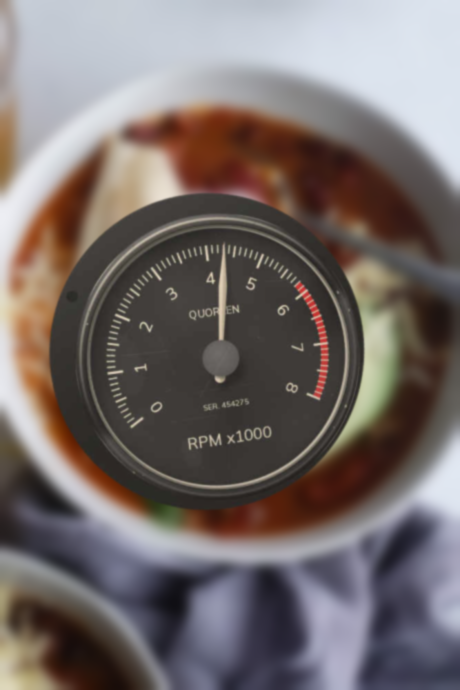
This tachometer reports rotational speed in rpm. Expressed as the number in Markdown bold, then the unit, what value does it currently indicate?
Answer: **4300** rpm
